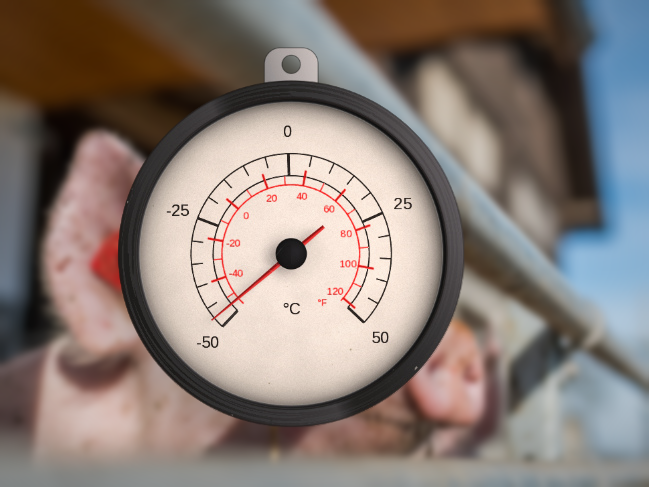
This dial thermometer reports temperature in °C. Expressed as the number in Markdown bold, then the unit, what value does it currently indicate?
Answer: **-47.5** °C
